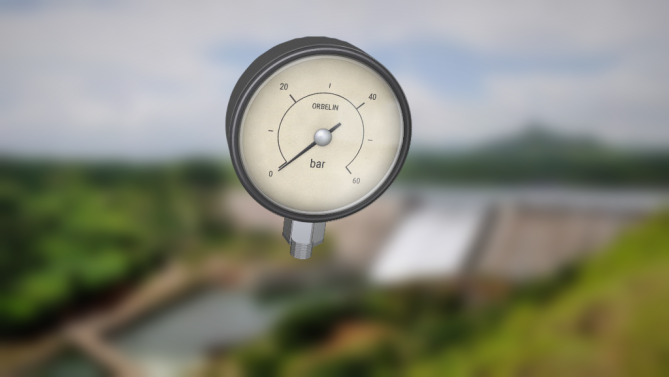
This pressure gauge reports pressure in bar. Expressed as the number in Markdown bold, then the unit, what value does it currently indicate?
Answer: **0** bar
